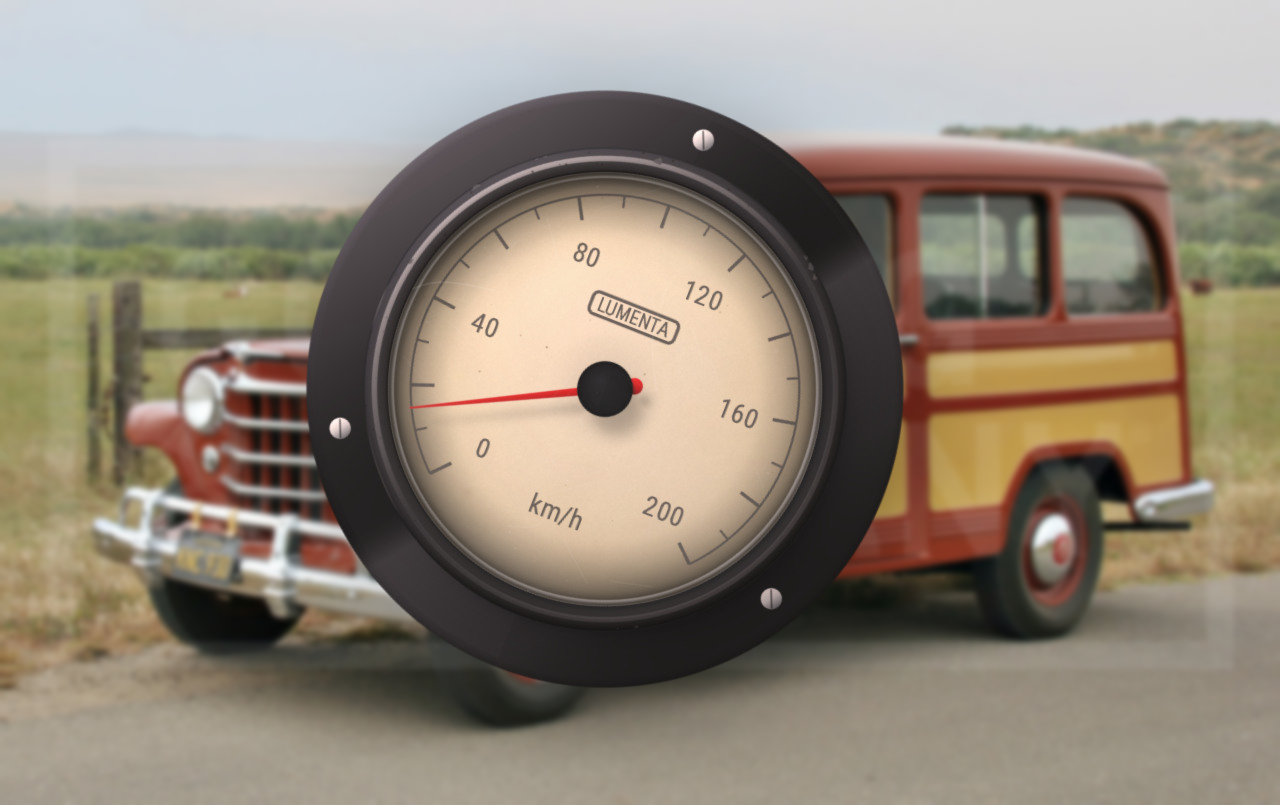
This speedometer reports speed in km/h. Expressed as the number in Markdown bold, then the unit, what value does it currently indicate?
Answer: **15** km/h
